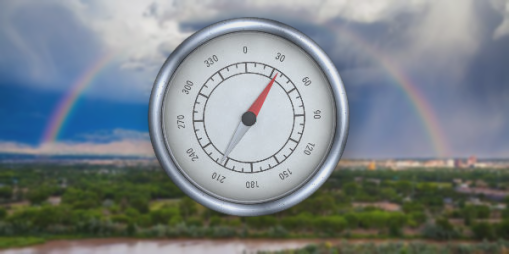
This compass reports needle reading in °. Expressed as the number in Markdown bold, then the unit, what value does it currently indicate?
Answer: **35** °
